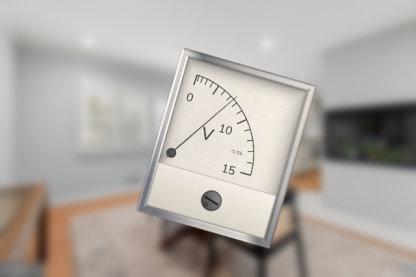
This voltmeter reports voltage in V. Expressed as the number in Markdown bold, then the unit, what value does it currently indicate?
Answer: **7.5** V
